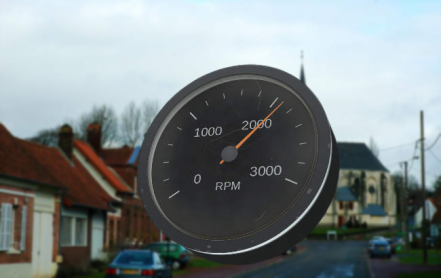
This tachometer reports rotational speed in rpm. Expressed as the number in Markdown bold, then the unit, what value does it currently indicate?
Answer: **2100** rpm
